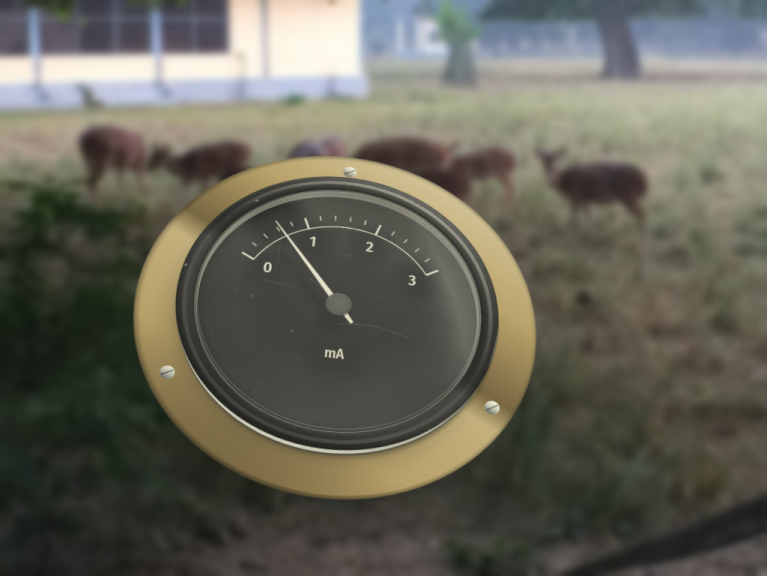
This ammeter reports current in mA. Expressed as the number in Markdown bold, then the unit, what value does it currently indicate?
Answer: **0.6** mA
